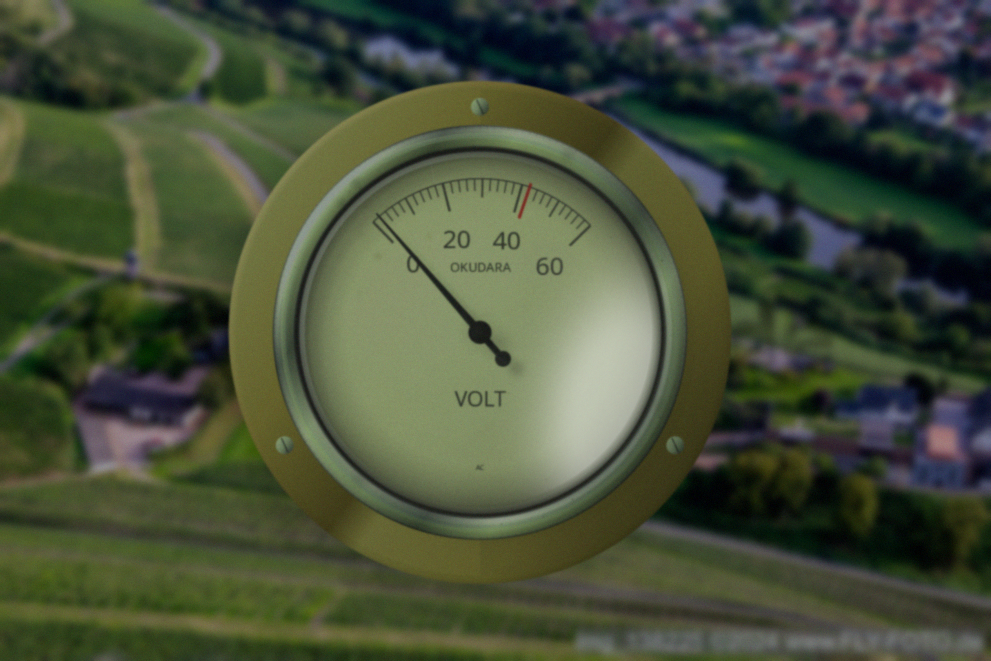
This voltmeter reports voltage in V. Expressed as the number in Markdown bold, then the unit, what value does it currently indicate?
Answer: **2** V
